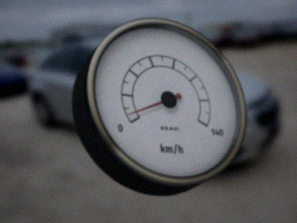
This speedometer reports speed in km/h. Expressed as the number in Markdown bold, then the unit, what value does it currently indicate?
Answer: **5** km/h
